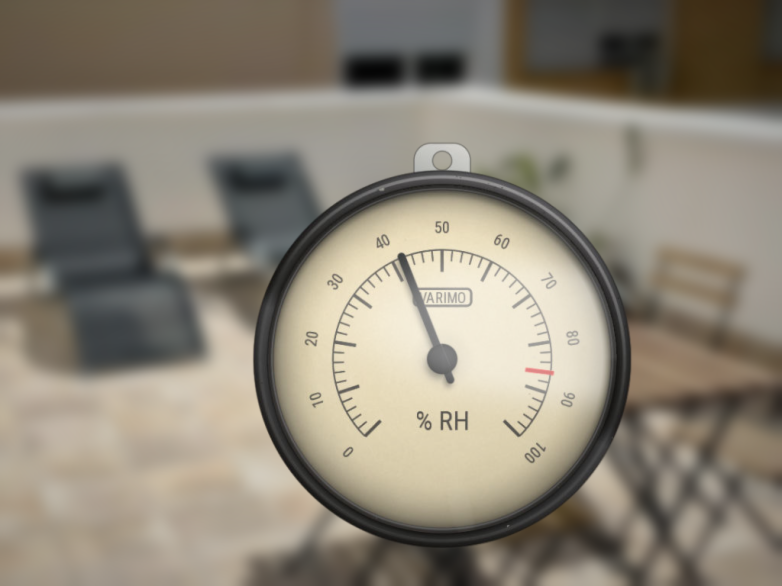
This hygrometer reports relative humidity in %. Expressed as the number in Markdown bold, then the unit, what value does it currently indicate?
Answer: **42** %
